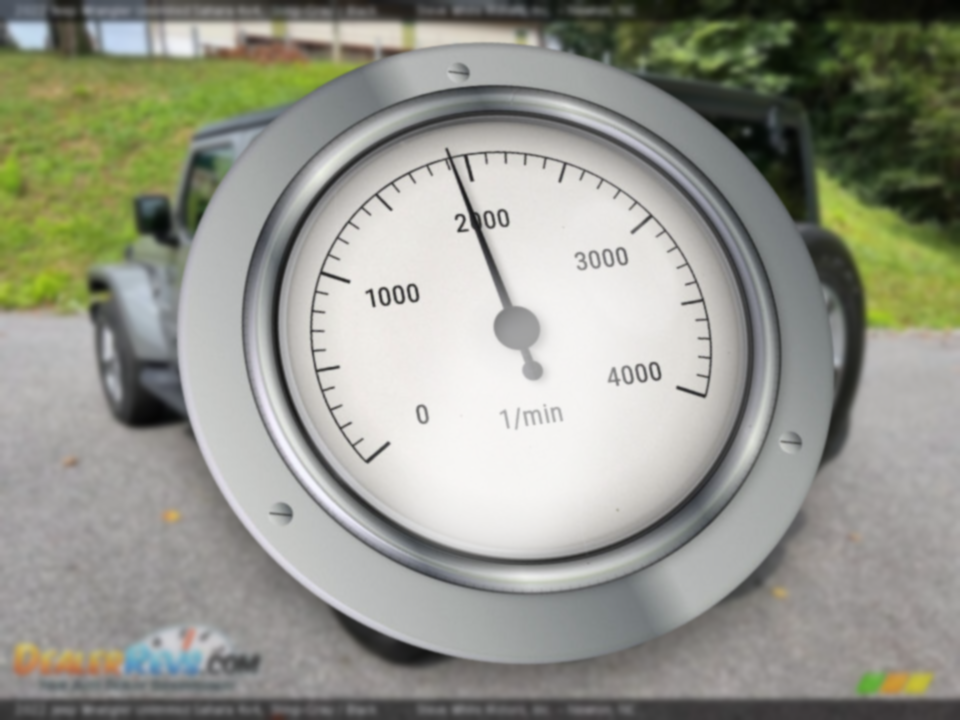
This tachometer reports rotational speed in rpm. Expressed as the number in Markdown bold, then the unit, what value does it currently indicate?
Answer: **1900** rpm
